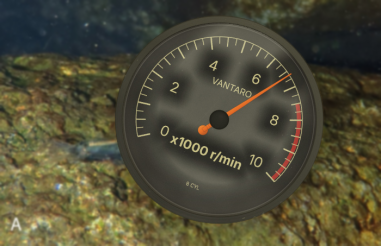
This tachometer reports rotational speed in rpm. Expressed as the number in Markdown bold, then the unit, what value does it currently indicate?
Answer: **6625** rpm
